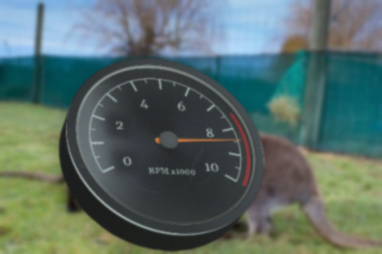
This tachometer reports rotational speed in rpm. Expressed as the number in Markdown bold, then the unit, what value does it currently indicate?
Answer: **8500** rpm
